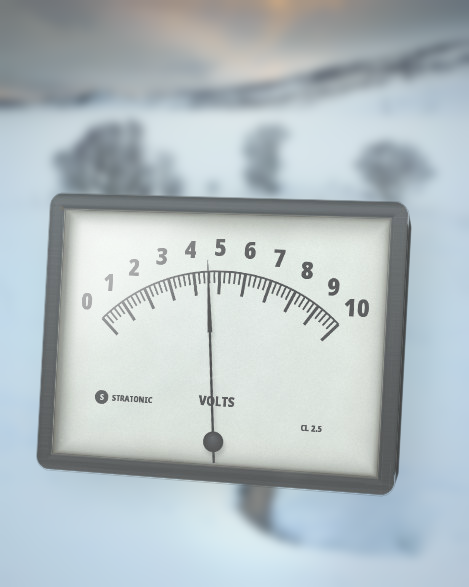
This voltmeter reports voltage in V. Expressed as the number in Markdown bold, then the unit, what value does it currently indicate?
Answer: **4.6** V
